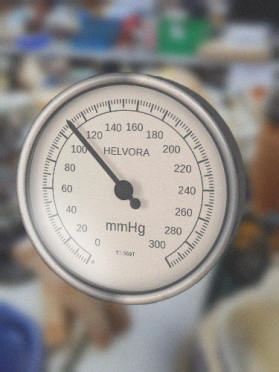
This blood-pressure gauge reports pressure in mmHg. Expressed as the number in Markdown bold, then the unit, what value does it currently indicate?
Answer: **110** mmHg
